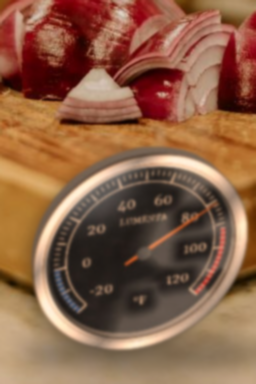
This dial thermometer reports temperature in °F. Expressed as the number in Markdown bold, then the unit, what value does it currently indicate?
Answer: **80** °F
